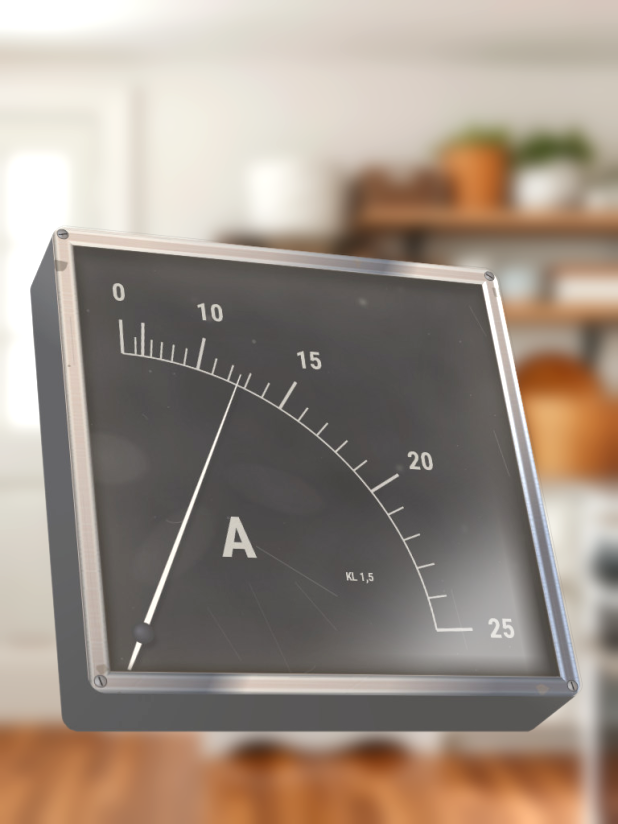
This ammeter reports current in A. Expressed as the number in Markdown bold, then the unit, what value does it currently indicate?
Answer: **12.5** A
